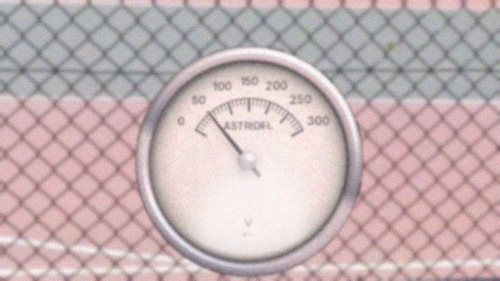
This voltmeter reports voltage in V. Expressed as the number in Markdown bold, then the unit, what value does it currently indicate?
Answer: **50** V
